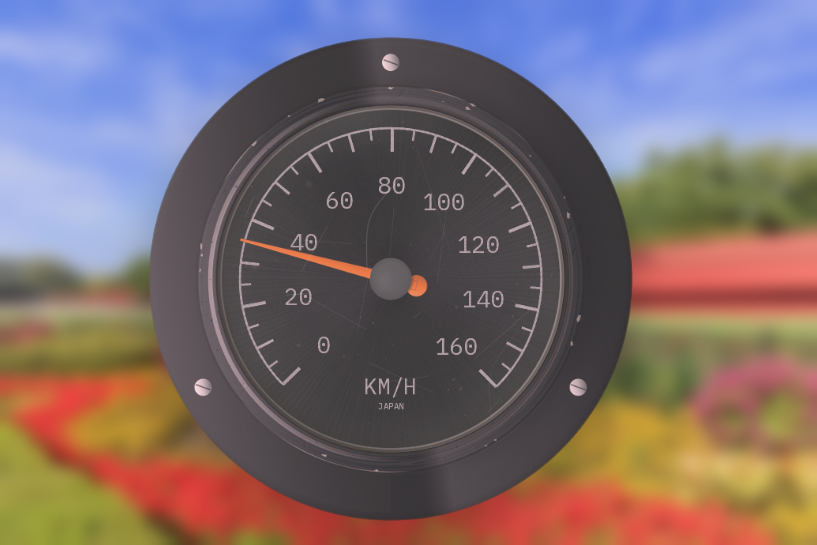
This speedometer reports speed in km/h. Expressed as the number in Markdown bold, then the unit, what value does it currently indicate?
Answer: **35** km/h
